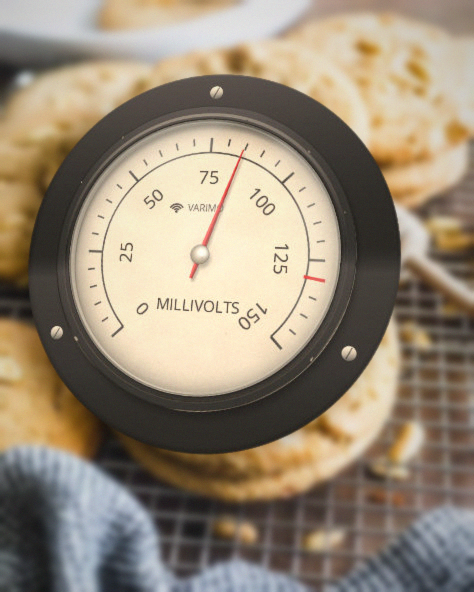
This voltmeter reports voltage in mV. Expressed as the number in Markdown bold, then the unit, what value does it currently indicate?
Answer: **85** mV
